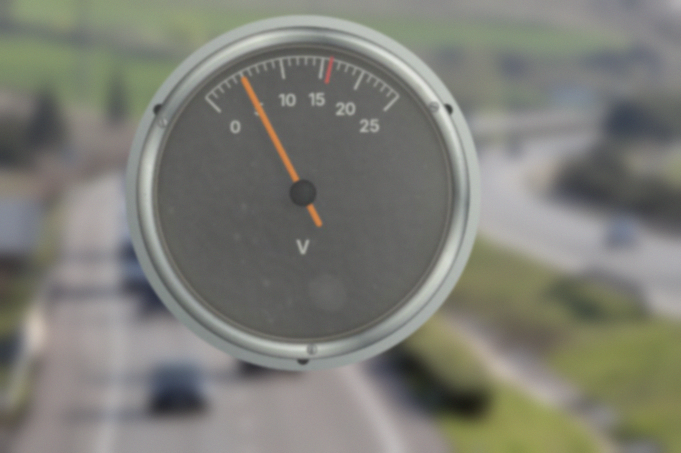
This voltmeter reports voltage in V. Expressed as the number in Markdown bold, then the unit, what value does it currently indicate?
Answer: **5** V
